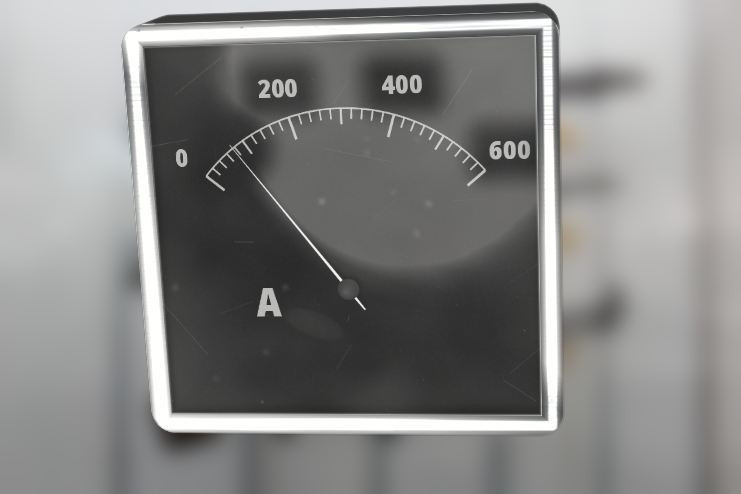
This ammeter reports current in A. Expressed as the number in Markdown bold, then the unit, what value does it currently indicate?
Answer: **80** A
